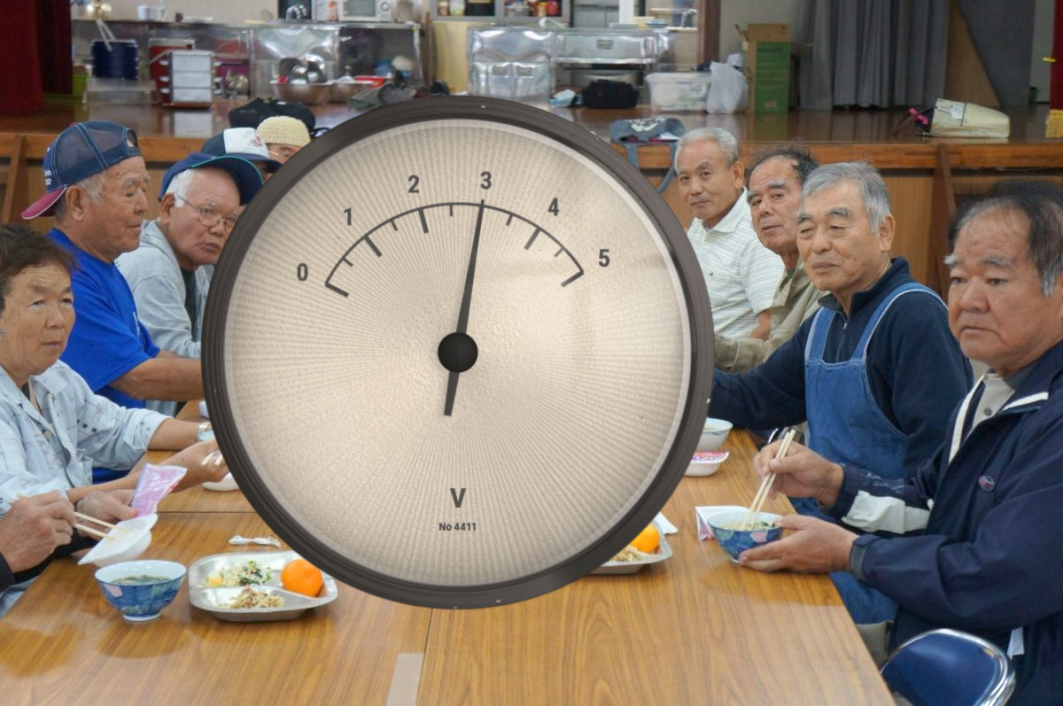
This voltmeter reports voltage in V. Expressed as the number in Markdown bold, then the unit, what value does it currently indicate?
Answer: **3** V
